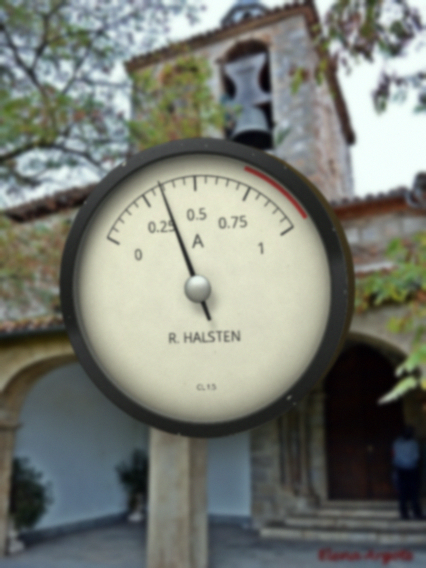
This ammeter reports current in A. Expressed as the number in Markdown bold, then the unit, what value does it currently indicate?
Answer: **0.35** A
